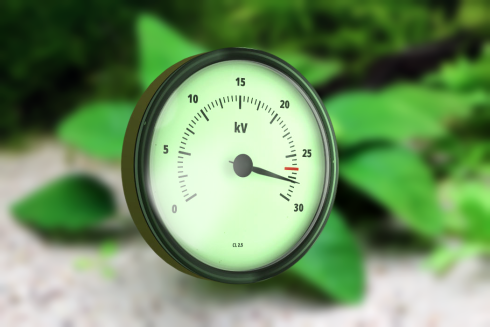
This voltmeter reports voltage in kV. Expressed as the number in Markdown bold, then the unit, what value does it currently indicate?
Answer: **28** kV
